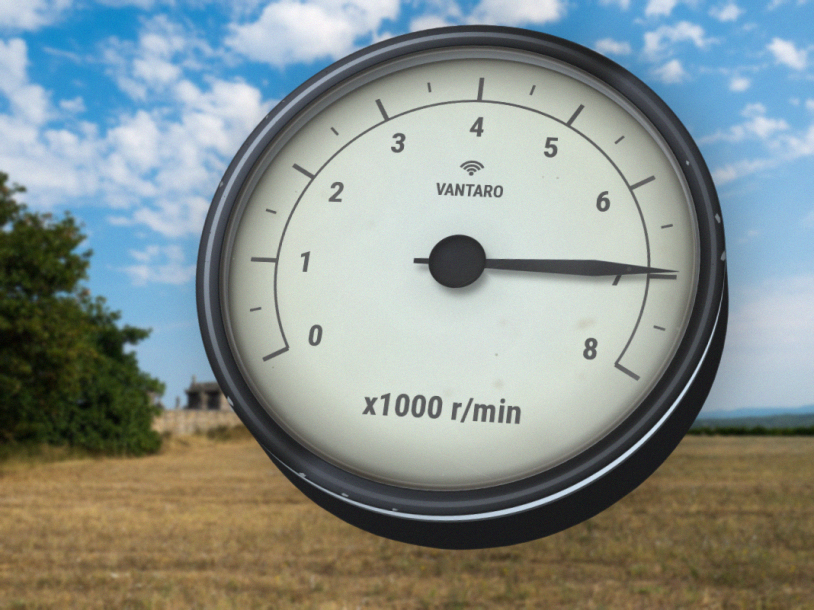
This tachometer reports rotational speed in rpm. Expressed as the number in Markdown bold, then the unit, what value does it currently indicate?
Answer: **7000** rpm
